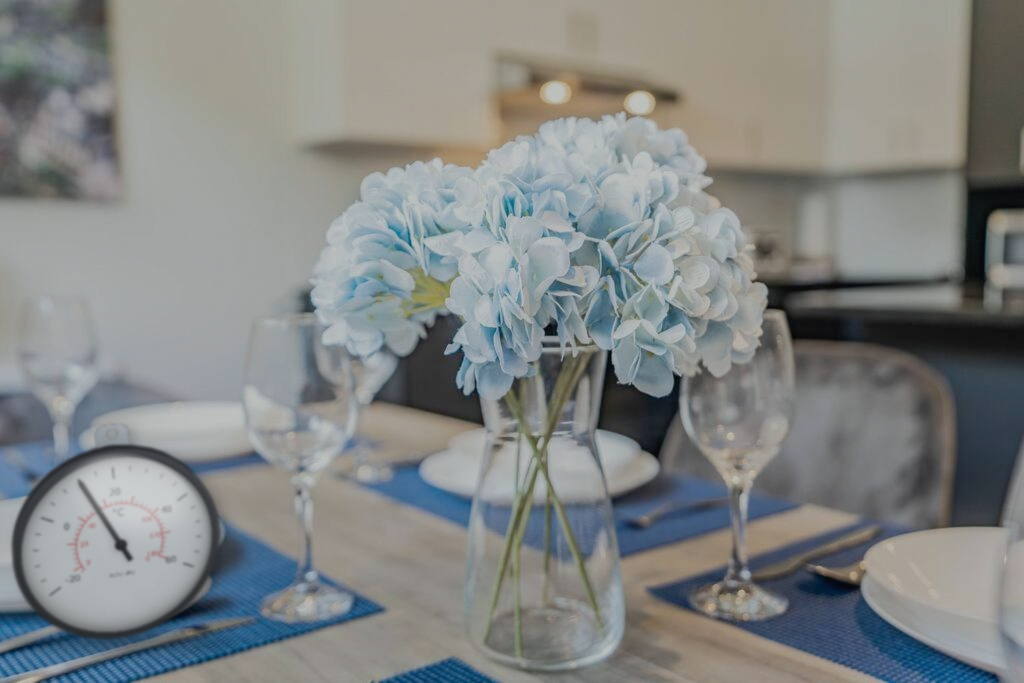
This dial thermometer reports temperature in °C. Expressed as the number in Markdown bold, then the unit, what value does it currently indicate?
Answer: **12** °C
